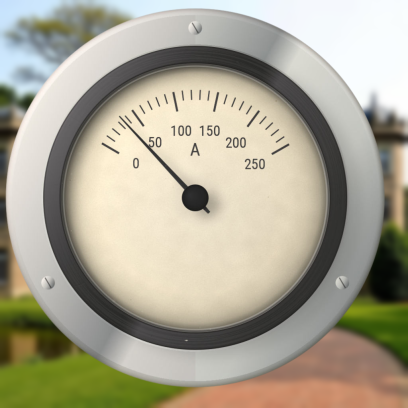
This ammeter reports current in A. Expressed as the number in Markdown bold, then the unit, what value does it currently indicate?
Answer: **35** A
